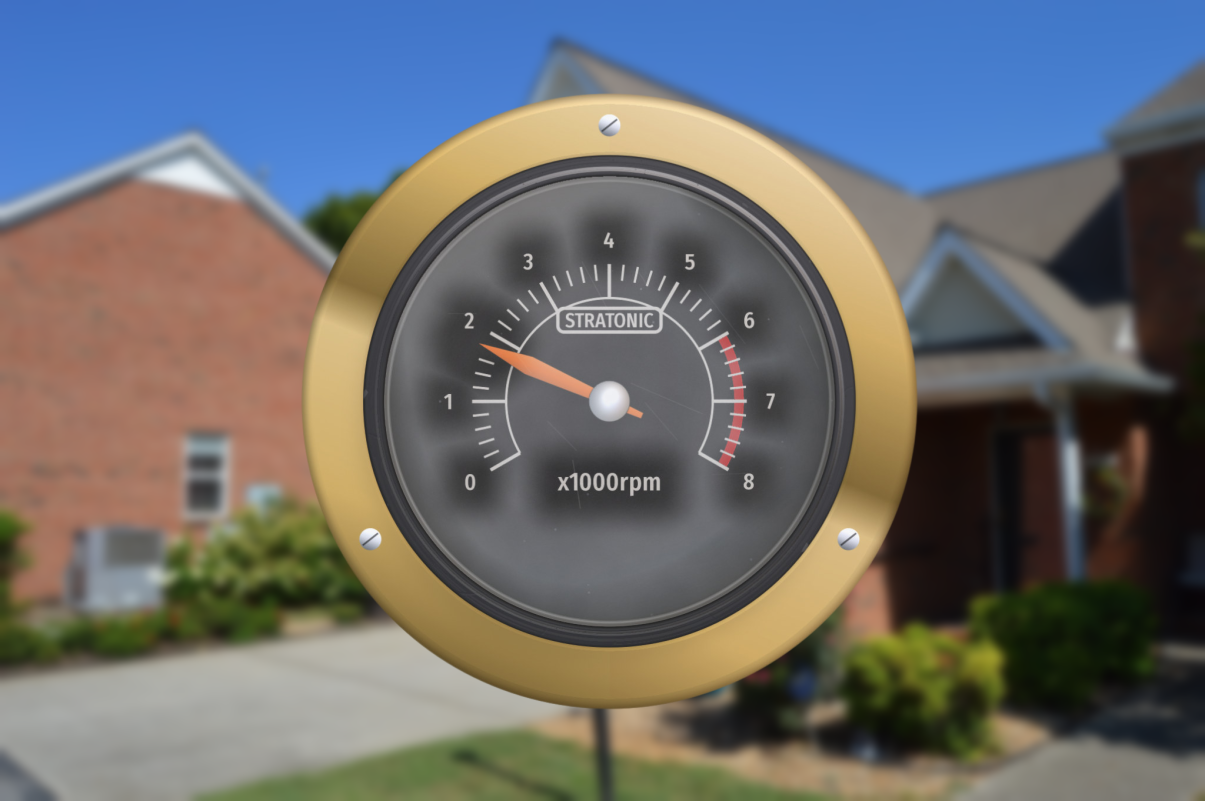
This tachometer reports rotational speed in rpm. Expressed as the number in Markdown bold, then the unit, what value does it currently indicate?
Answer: **1800** rpm
